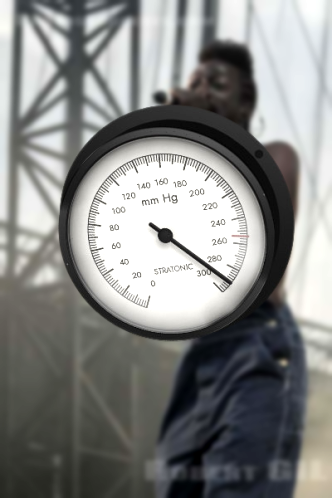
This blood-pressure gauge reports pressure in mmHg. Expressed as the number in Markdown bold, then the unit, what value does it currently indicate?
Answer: **290** mmHg
